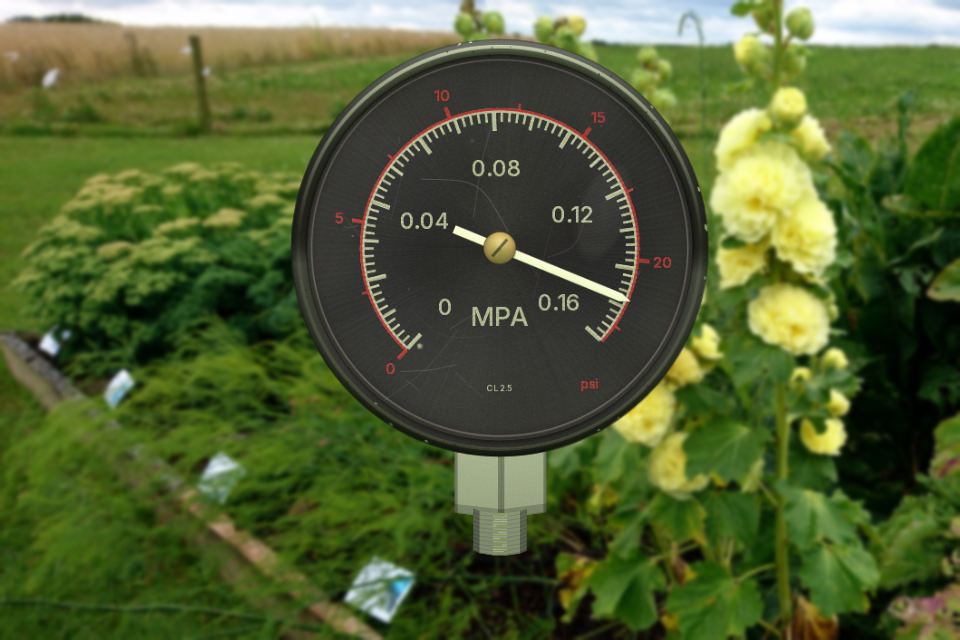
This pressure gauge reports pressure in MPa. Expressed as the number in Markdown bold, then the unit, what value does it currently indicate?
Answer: **0.148** MPa
